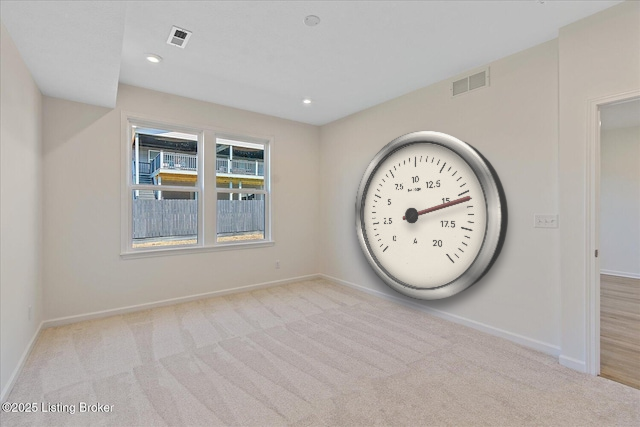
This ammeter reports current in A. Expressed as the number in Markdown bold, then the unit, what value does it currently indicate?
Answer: **15.5** A
